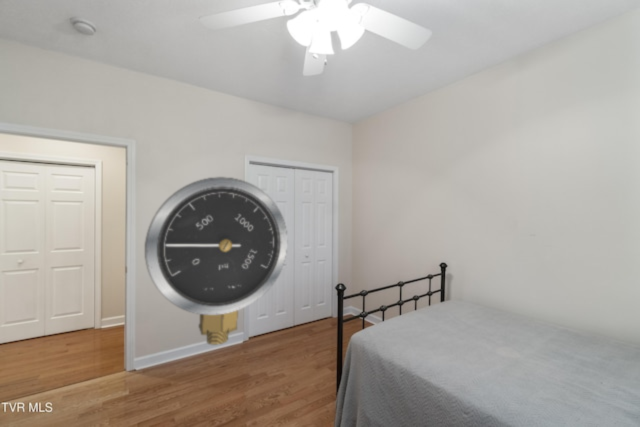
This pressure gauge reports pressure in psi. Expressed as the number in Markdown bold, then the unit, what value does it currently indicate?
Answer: **200** psi
